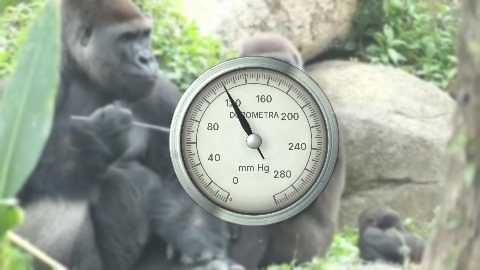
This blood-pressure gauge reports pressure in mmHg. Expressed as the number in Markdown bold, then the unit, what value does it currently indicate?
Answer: **120** mmHg
